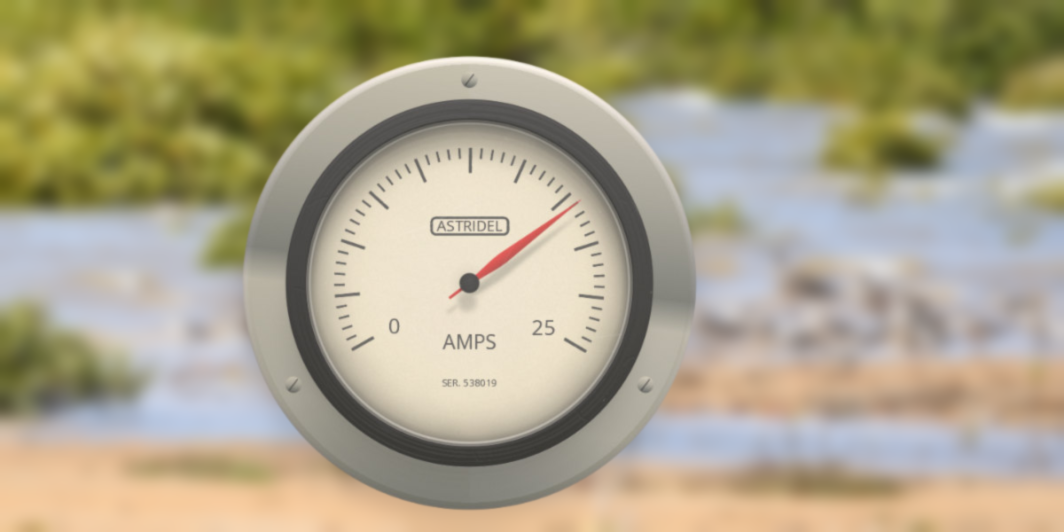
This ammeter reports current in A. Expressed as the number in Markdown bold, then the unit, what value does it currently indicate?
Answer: **18** A
